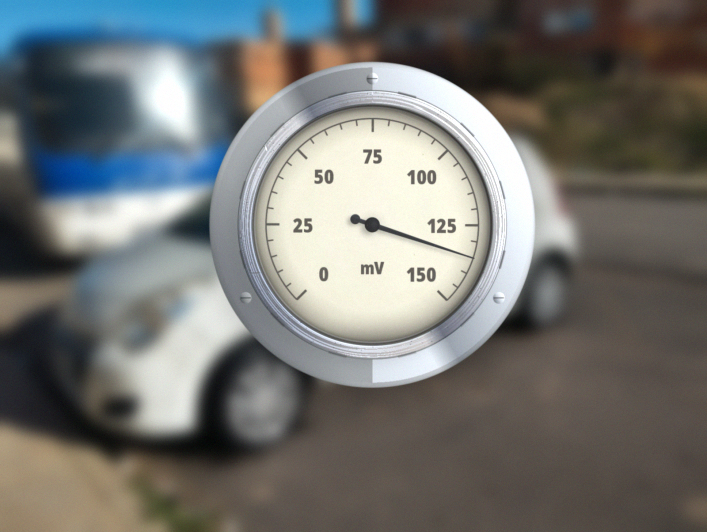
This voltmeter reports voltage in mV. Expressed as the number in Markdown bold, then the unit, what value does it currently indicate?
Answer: **135** mV
